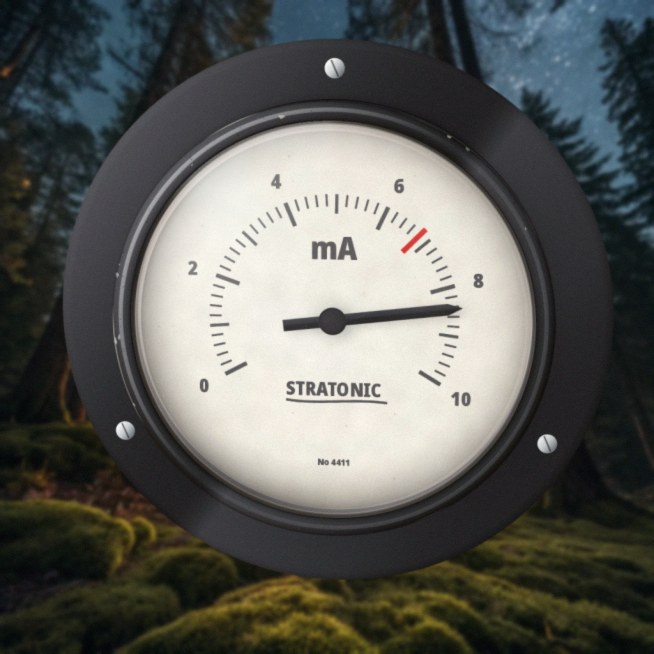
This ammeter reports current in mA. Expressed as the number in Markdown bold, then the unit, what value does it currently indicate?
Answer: **8.4** mA
